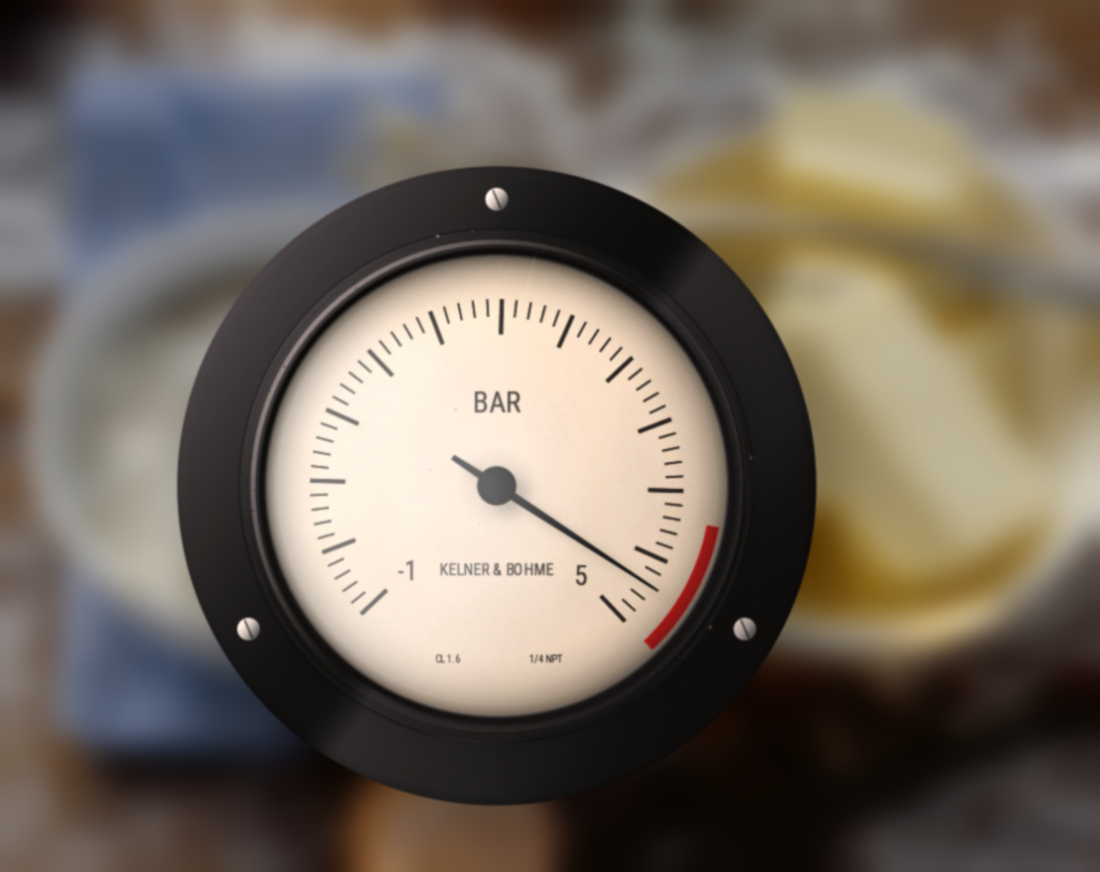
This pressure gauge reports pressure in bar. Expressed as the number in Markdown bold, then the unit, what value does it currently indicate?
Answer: **4.7** bar
